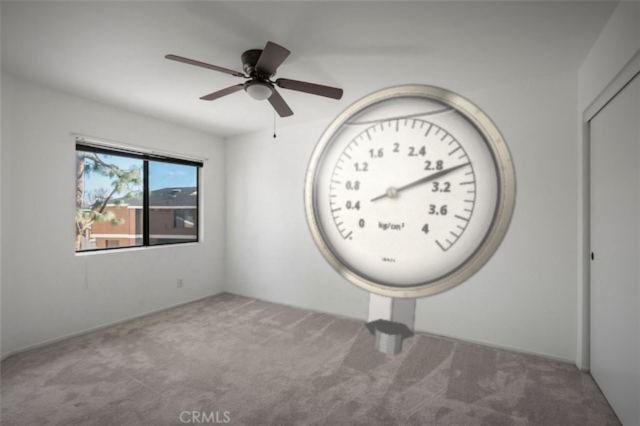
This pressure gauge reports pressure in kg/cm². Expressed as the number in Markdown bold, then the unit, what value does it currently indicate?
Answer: **3** kg/cm²
